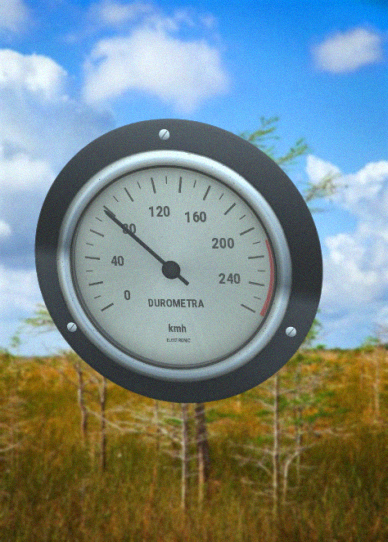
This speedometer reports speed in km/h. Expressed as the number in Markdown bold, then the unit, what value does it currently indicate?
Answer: **80** km/h
